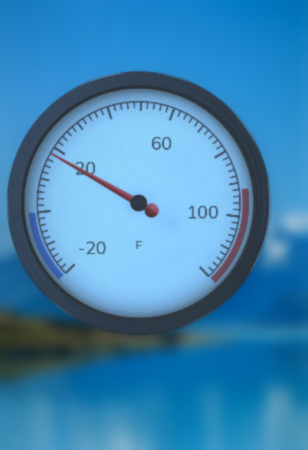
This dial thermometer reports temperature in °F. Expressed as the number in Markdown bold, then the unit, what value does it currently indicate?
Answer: **18** °F
